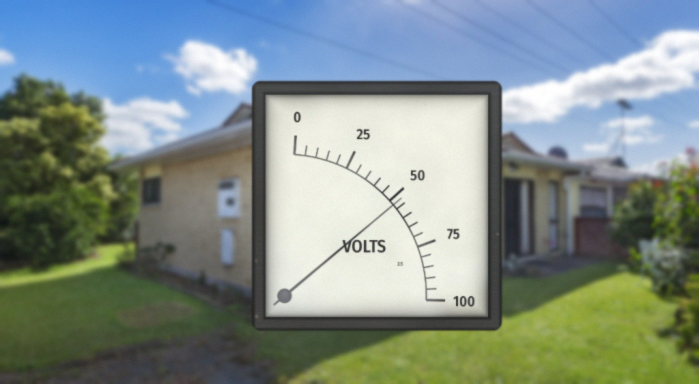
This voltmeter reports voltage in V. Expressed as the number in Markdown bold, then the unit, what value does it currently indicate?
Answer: **52.5** V
